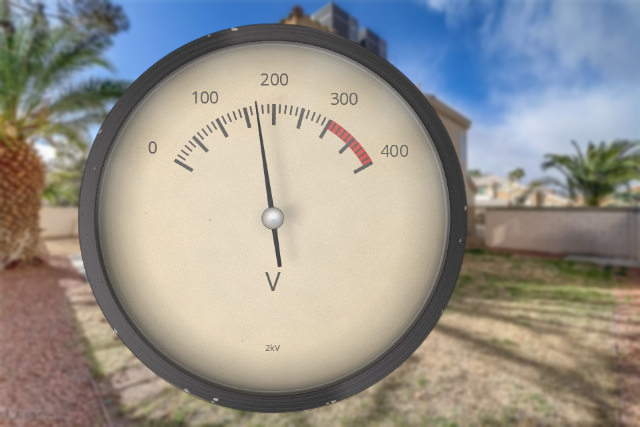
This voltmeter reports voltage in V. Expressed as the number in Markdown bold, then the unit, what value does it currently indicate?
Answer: **170** V
